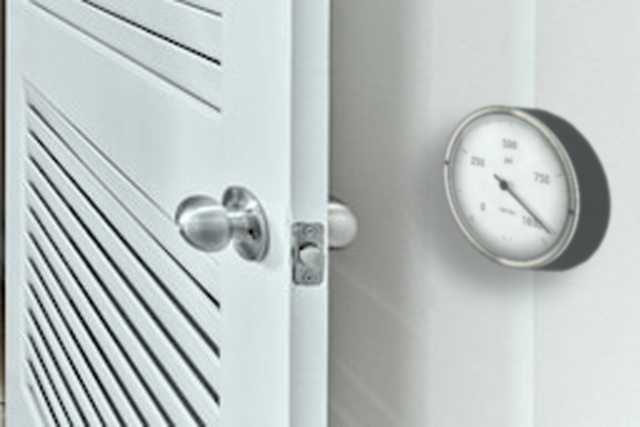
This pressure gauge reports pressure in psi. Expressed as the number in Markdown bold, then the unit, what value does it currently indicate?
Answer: **950** psi
